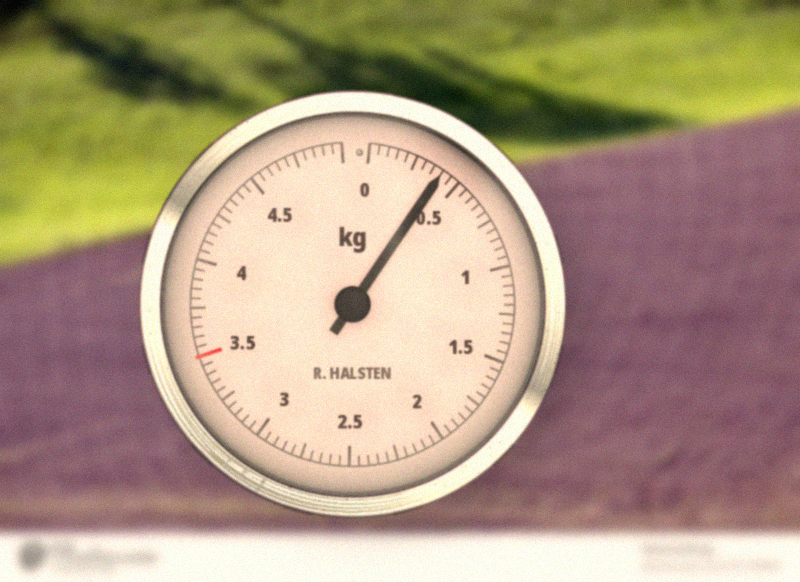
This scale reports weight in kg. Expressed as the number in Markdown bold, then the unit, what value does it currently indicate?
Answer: **0.4** kg
